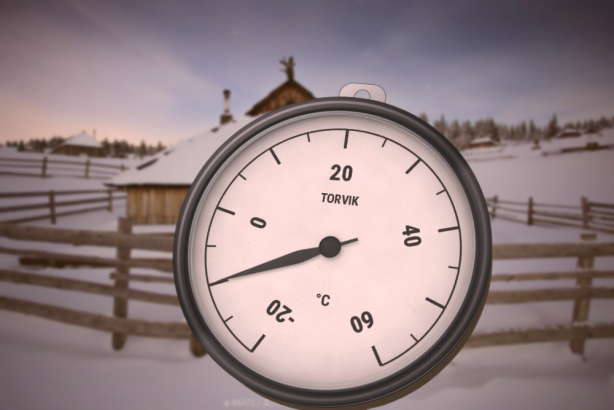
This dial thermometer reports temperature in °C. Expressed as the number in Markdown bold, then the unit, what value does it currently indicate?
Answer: **-10** °C
